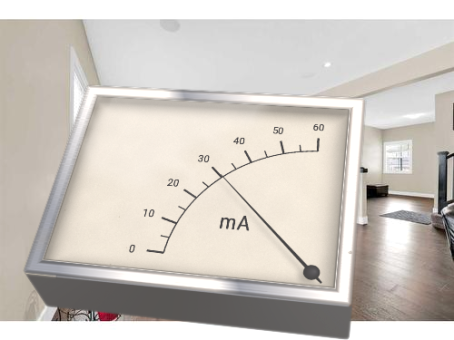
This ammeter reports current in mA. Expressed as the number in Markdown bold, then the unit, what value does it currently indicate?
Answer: **30** mA
